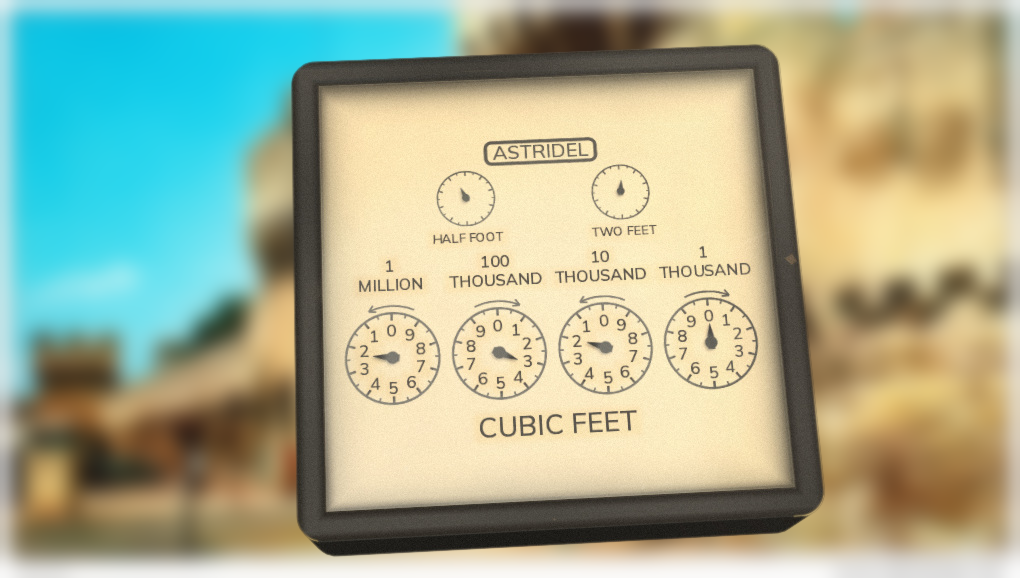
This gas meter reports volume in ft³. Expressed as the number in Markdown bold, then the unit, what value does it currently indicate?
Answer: **232000** ft³
